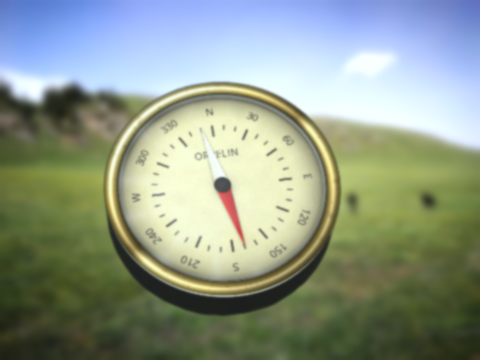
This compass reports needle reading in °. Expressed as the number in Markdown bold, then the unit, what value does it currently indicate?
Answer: **170** °
